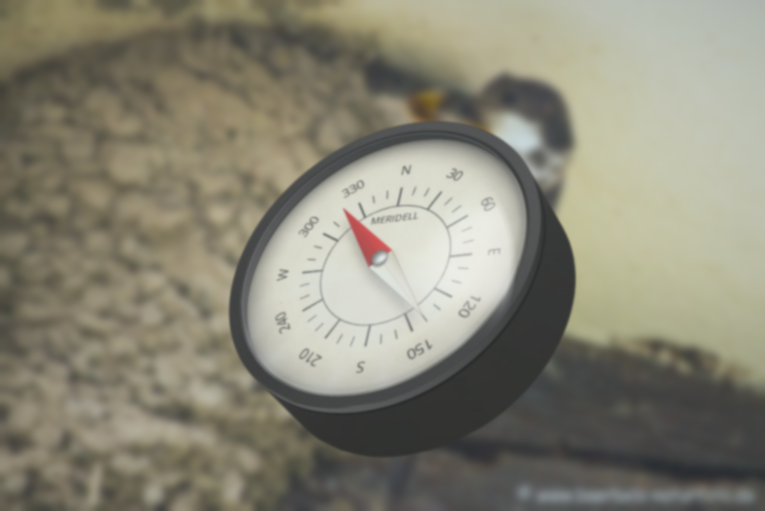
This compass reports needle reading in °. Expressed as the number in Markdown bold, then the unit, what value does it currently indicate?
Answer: **320** °
